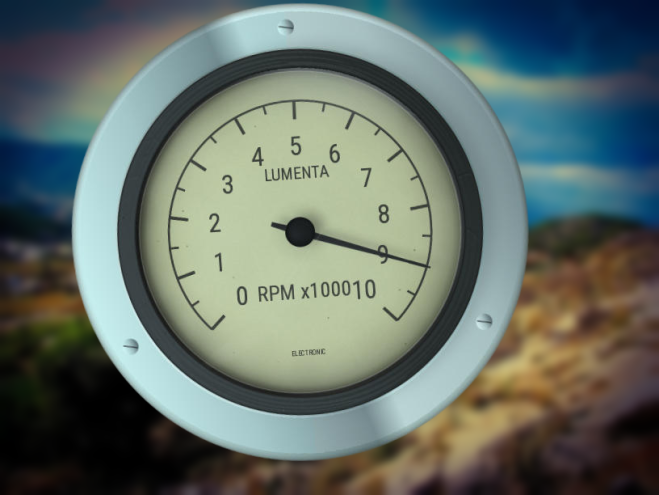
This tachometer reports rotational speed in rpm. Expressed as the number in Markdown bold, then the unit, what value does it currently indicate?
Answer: **9000** rpm
